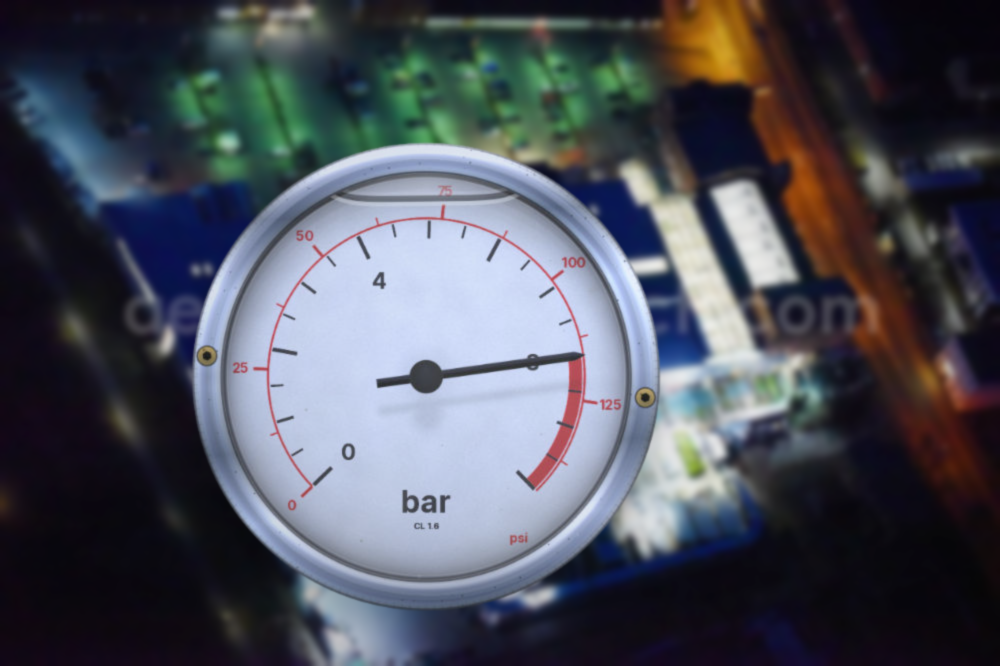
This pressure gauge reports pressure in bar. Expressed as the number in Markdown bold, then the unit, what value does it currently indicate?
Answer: **8** bar
